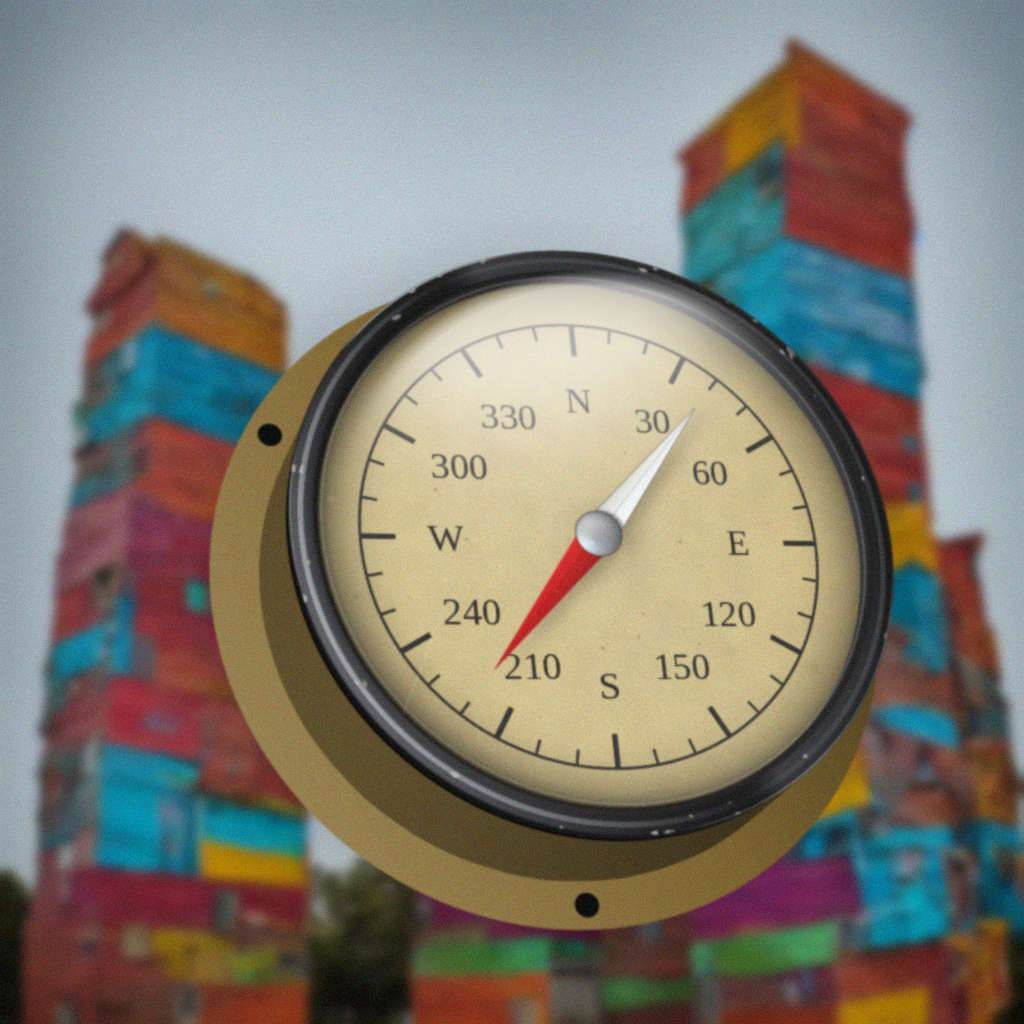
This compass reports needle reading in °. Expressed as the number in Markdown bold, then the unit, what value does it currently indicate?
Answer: **220** °
